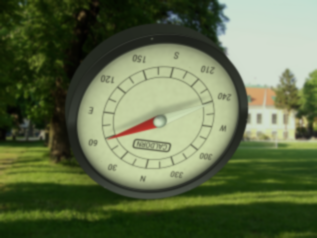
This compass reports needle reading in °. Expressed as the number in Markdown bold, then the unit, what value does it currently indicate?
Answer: **60** °
